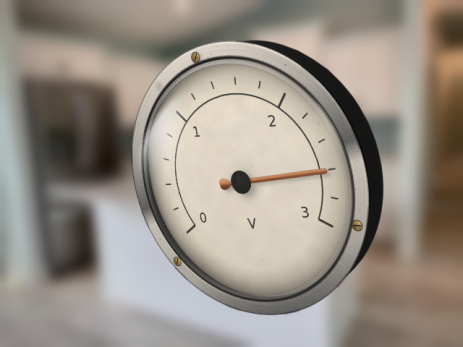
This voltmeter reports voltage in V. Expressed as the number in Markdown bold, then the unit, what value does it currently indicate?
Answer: **2.6** V
